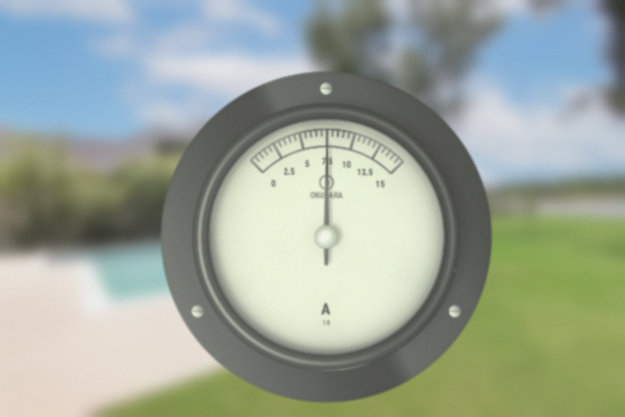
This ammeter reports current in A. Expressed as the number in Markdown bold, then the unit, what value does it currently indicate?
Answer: **7.5** A
